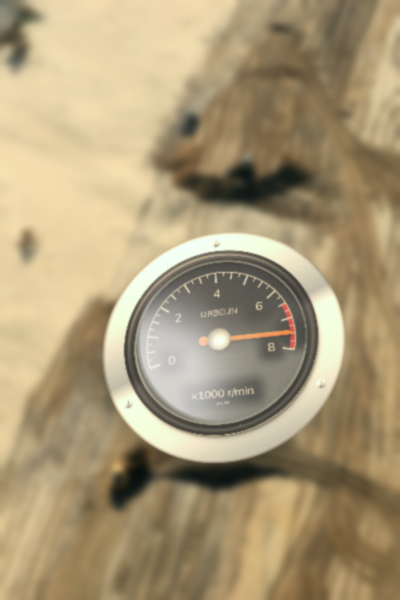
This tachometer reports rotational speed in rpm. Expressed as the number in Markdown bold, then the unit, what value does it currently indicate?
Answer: **7500** rpm
